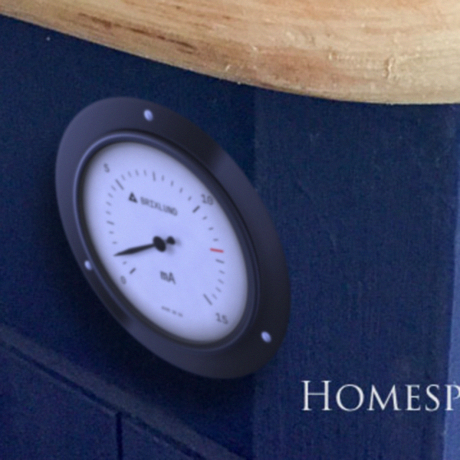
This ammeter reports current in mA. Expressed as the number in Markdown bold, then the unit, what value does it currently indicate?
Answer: **1** mA
